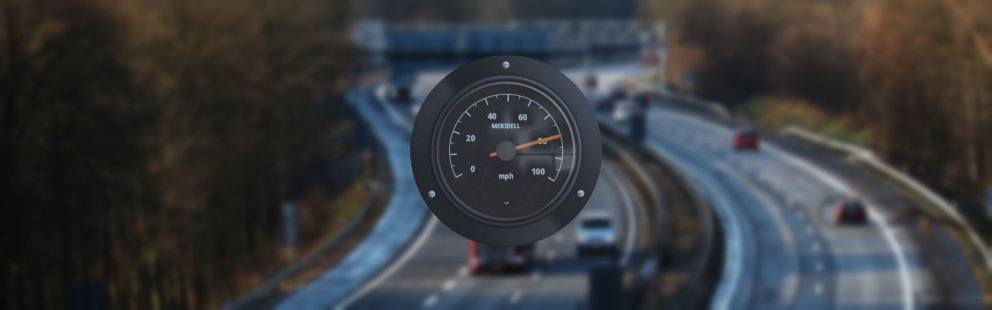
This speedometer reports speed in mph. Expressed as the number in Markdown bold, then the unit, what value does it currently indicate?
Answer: **80** mph
